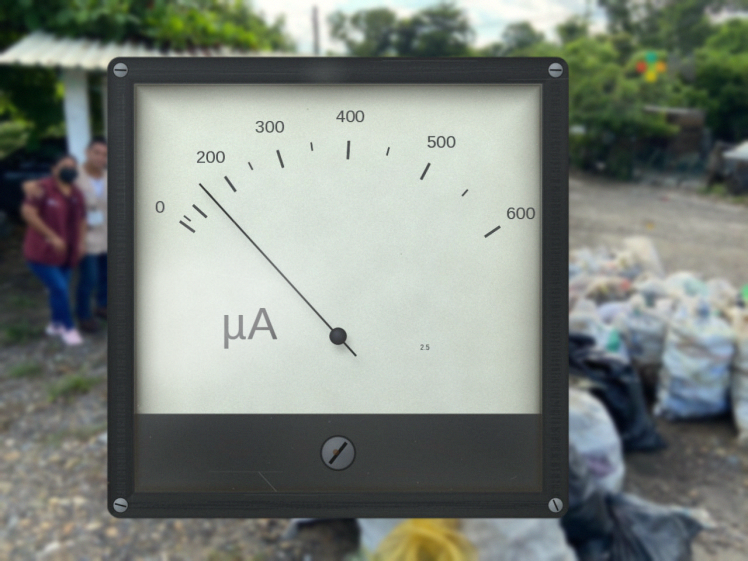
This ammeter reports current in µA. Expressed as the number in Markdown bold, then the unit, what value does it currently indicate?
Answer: **150** µA
